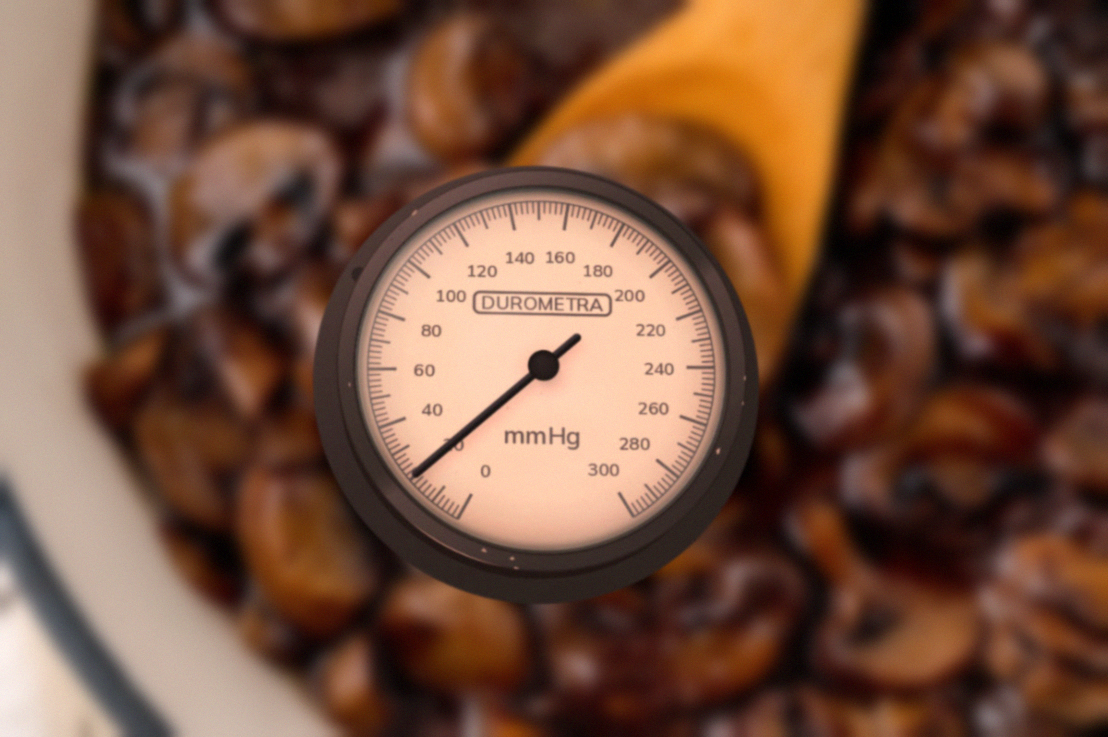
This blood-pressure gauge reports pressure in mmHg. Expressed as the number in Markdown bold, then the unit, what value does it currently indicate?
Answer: **20** mmHg
